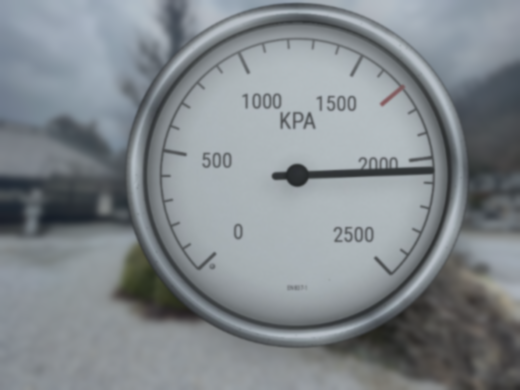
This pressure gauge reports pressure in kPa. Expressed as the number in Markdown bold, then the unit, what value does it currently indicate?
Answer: **2050** kPa
